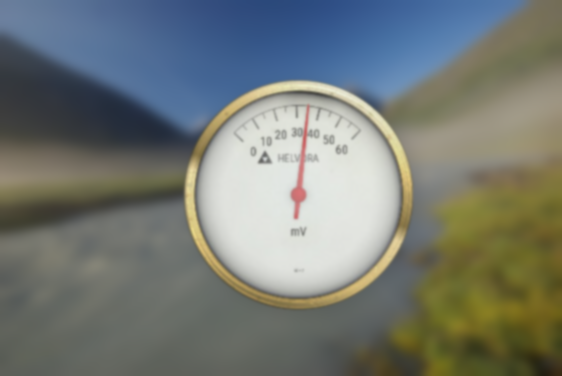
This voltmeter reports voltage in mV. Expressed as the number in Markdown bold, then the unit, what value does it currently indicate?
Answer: **35** mV
